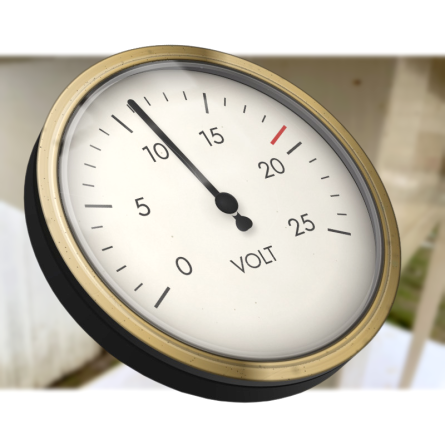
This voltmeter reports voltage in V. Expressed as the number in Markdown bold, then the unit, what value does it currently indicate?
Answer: **11** V
